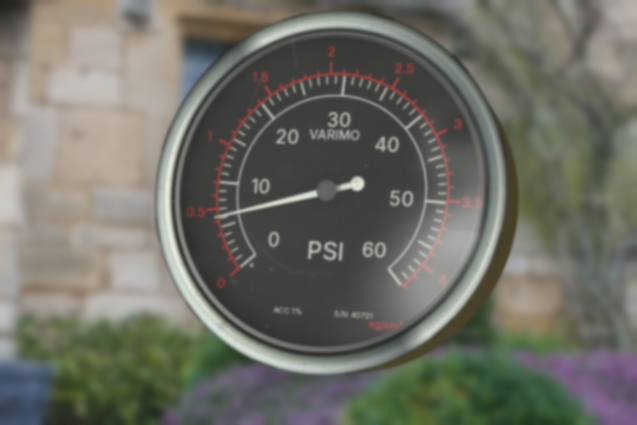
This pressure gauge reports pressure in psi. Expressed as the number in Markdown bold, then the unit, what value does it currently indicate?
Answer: **6** psi
